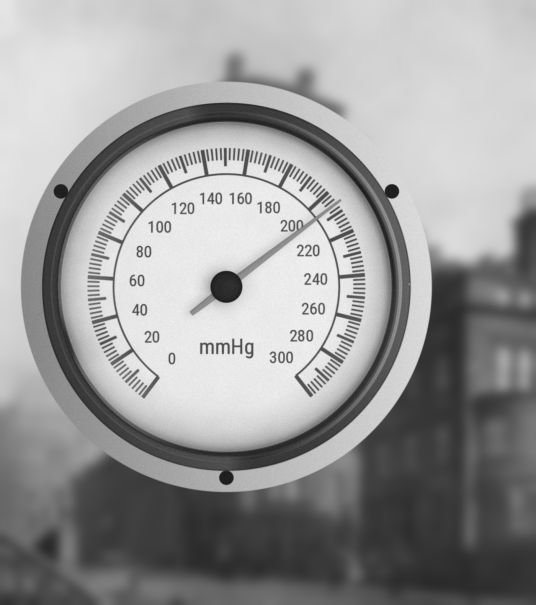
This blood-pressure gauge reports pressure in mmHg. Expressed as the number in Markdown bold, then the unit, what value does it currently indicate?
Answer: **206** mmHg
